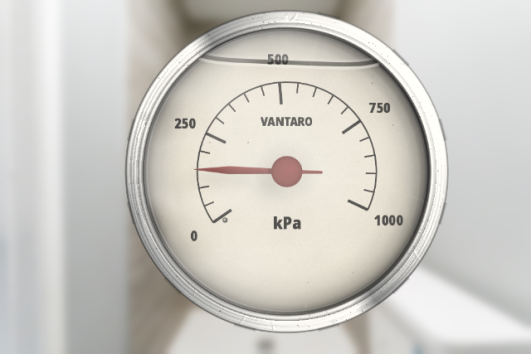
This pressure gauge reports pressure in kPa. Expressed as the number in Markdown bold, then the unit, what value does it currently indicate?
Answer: **150** kPa
